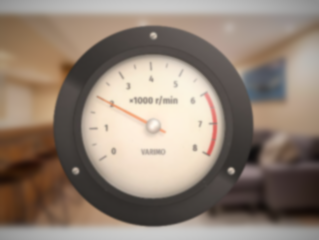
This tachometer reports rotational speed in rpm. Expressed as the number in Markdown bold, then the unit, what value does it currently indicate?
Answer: **2000** rpm
